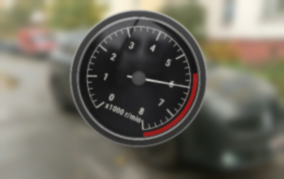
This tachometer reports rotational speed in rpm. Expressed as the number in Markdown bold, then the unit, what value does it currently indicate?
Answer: **6000** rpm
